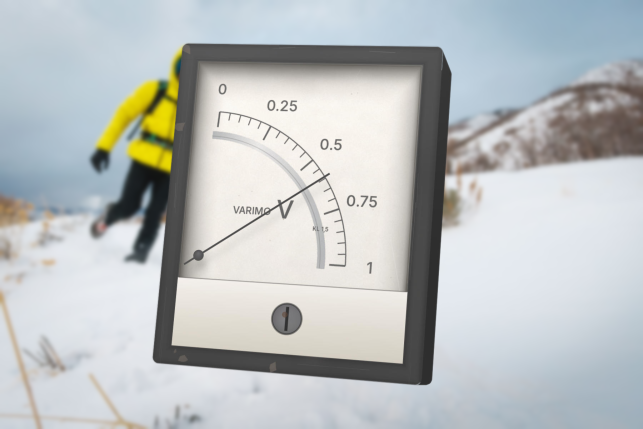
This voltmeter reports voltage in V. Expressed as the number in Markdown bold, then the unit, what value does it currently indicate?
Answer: **0.6** V
